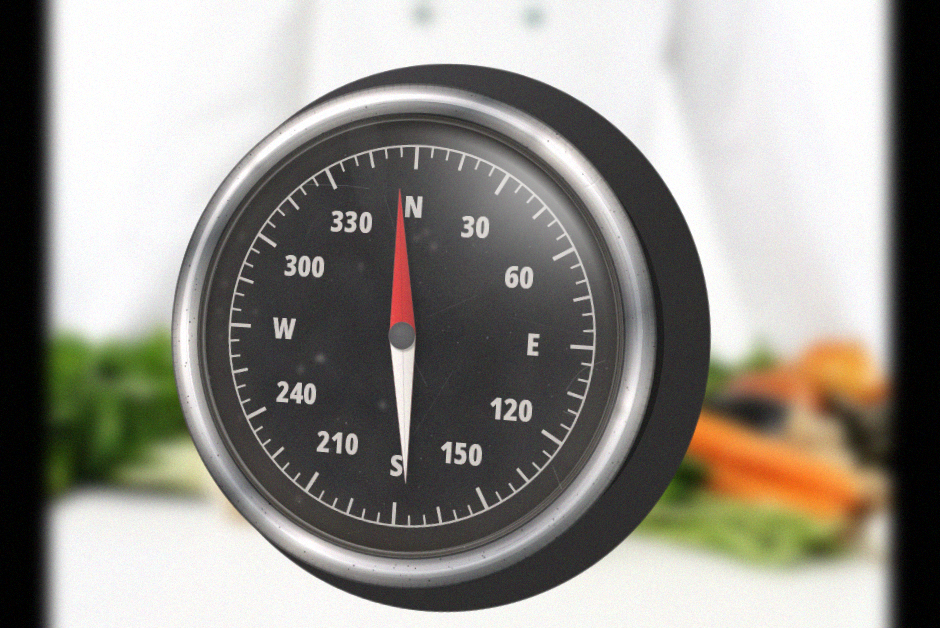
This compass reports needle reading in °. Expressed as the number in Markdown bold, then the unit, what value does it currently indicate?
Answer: **355** °
